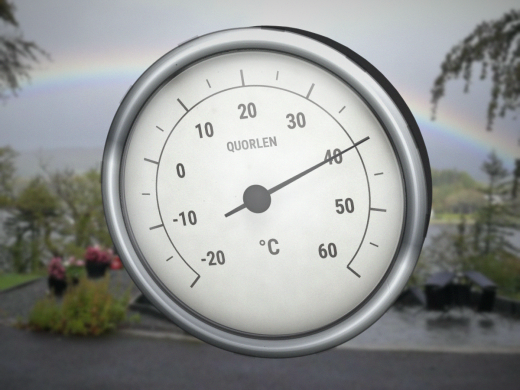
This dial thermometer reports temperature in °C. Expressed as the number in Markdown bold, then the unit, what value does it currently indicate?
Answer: **40** °C
